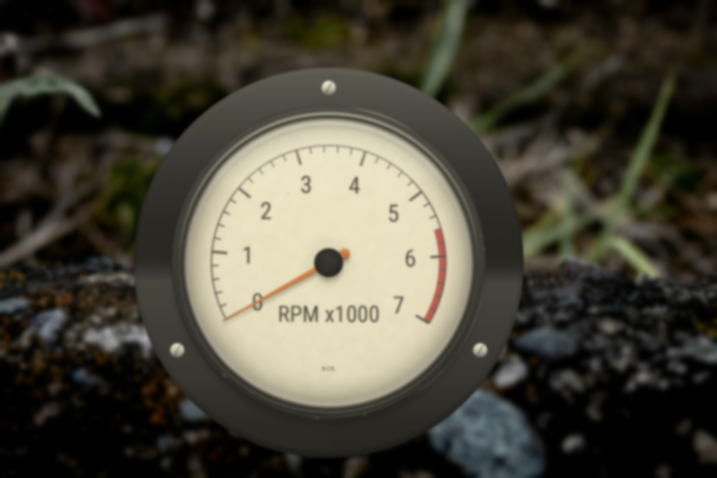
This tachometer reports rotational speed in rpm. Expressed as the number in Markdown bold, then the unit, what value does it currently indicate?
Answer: **0** rpm
